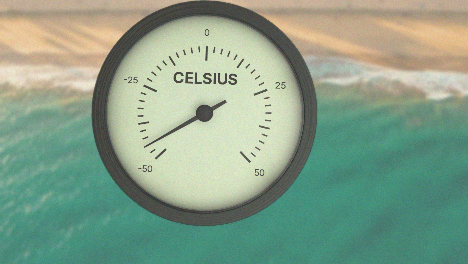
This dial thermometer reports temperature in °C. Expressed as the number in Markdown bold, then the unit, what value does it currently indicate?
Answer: **-45** °C
